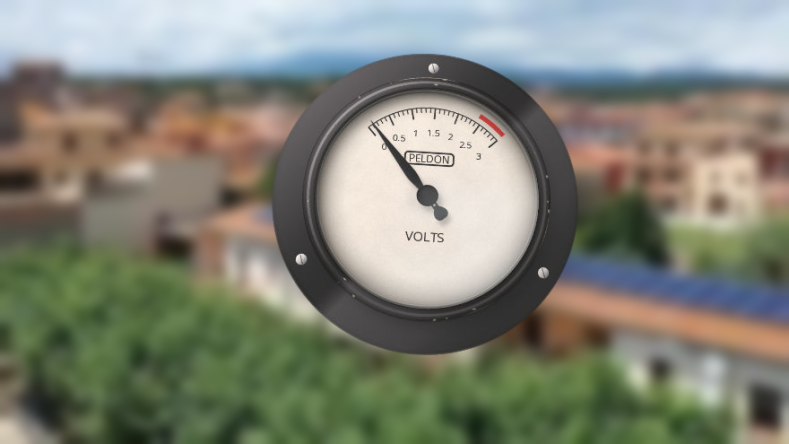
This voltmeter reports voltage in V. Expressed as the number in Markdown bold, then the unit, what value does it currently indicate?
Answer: **0.1** V
